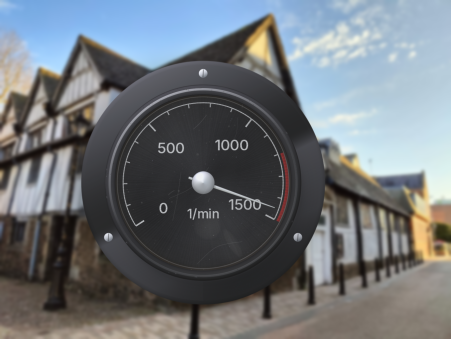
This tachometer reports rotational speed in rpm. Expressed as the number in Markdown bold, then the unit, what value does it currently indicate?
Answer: **1450** rpm
